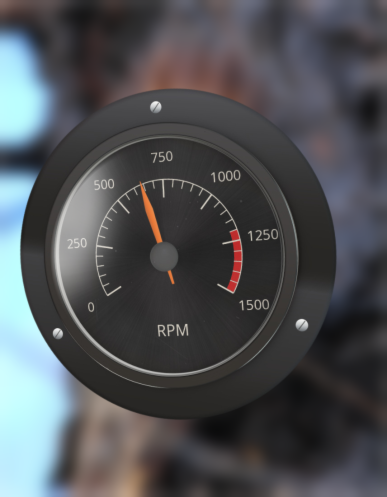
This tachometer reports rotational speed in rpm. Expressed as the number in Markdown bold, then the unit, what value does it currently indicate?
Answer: **650** rpm
